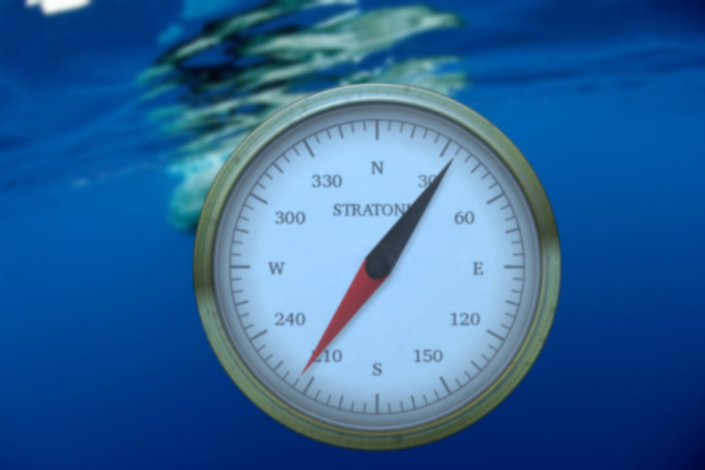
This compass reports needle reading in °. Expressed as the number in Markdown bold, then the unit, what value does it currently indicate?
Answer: **215** °
